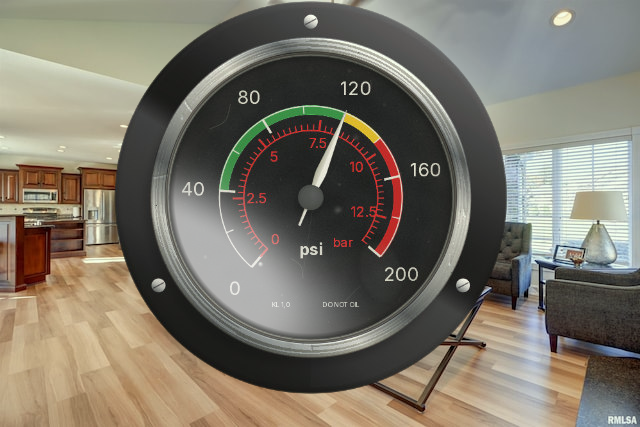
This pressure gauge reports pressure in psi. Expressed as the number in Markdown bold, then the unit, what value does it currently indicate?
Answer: **120** psi
